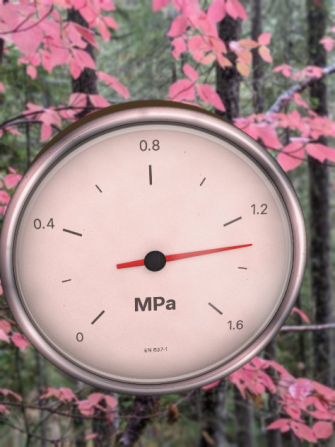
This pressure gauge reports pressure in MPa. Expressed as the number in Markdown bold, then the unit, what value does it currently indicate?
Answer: **1.3** MPa
